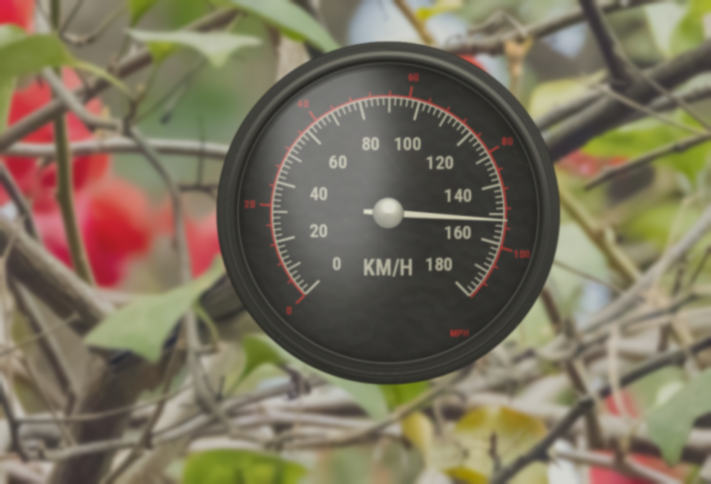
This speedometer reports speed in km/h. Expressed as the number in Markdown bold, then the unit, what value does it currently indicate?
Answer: **152** km/h
